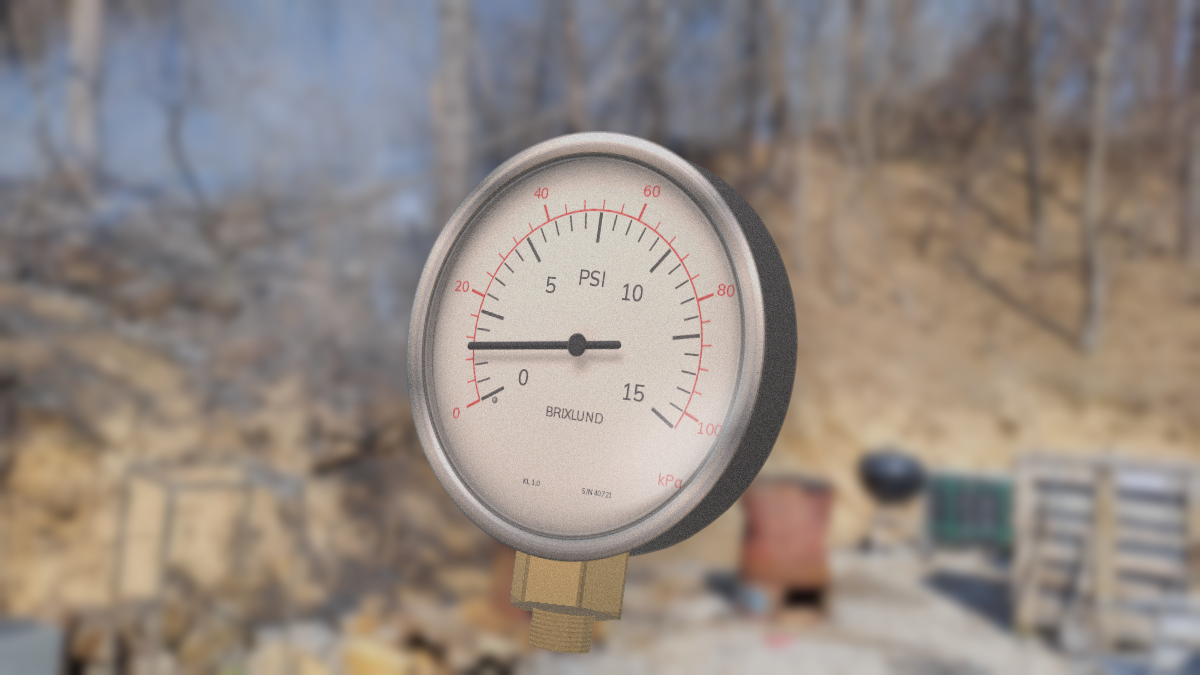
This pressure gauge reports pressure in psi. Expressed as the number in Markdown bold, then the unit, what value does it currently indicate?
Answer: **1.5** psi
